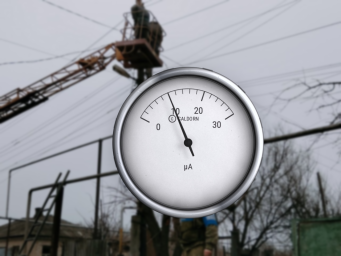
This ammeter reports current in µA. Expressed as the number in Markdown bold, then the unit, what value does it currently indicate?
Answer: **10** µA
